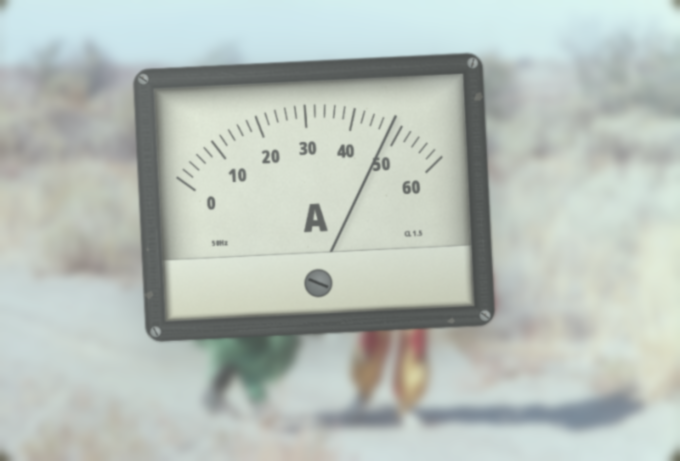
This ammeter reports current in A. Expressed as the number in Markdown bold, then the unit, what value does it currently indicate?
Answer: **48** A
